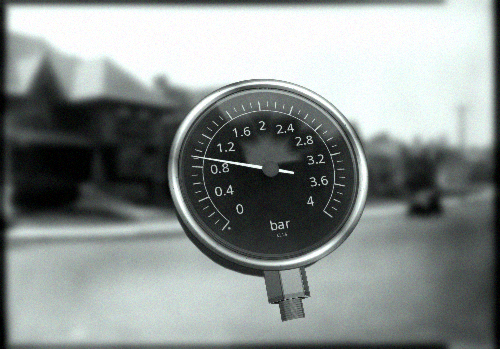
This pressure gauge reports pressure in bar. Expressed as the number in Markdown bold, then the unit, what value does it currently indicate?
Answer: **0.9** bar
